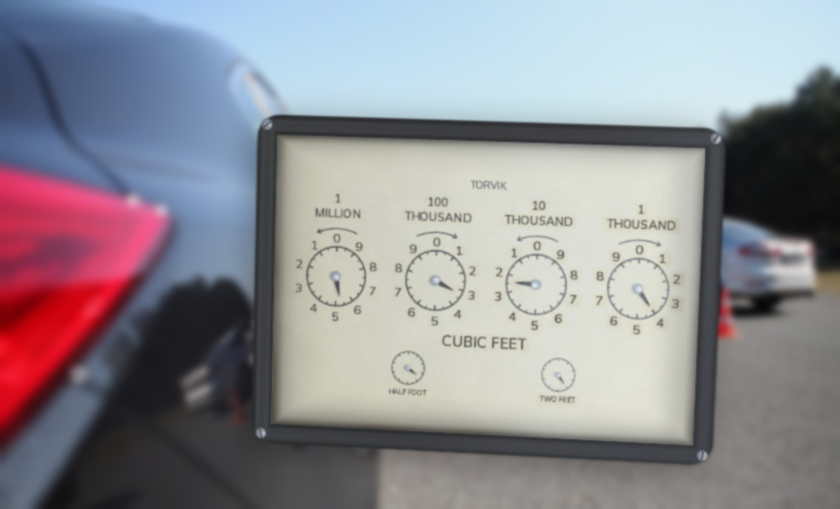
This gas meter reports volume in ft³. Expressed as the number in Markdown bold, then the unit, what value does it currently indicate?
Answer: **532400** ft³
